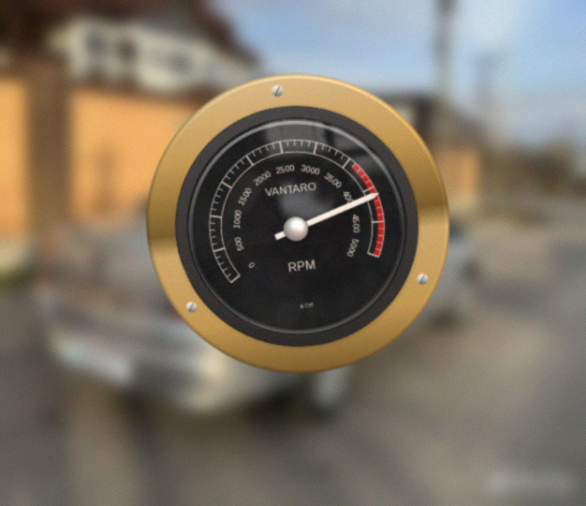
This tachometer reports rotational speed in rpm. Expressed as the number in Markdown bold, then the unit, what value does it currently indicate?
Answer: **4100** rpm
